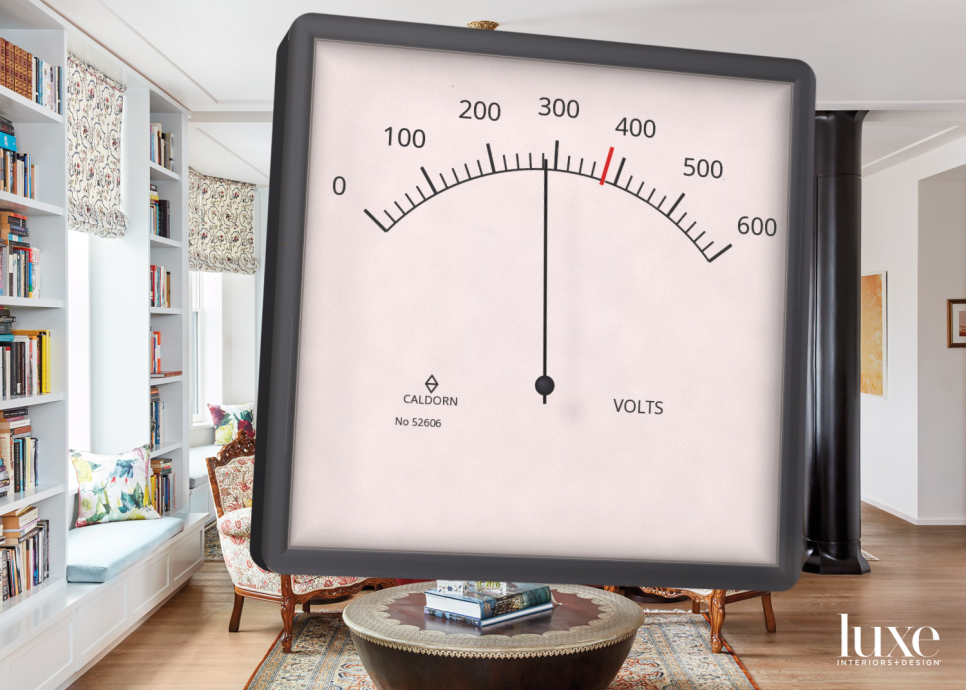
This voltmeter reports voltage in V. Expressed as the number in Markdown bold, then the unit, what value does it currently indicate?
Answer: **280** V
